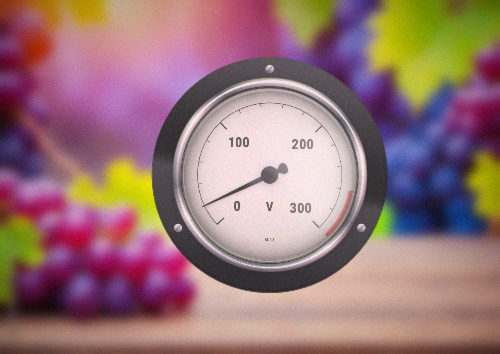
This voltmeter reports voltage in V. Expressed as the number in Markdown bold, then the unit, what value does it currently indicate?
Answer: **20** V
